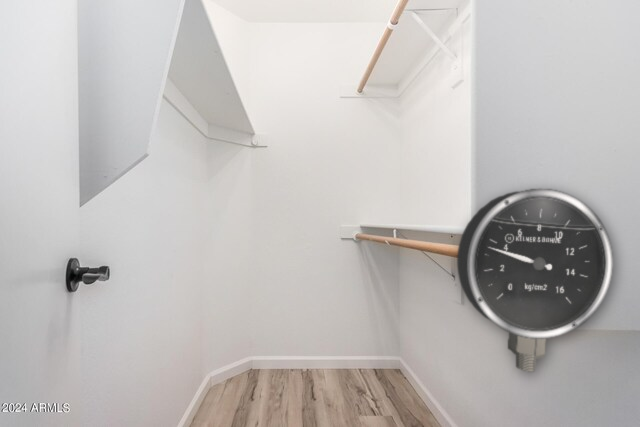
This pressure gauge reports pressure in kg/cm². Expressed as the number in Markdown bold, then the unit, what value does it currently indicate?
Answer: **3.5** kg/cm²
